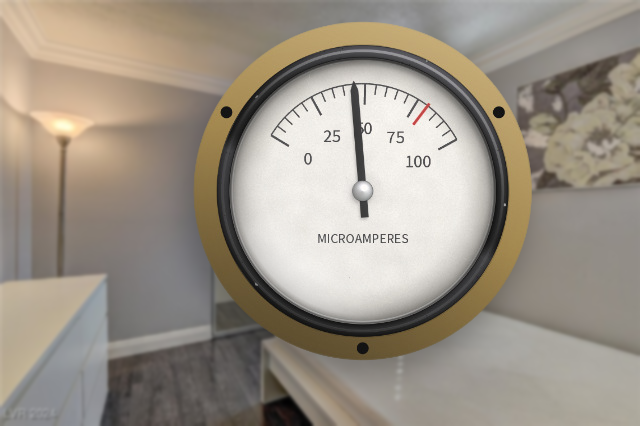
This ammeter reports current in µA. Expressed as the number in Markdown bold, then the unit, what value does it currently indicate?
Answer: **45** µA
